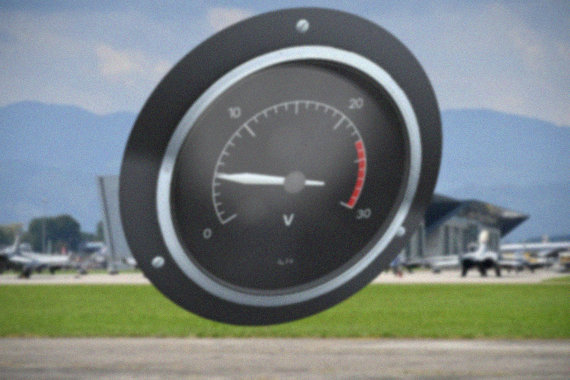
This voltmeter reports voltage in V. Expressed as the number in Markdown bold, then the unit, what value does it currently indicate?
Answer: **5** V
